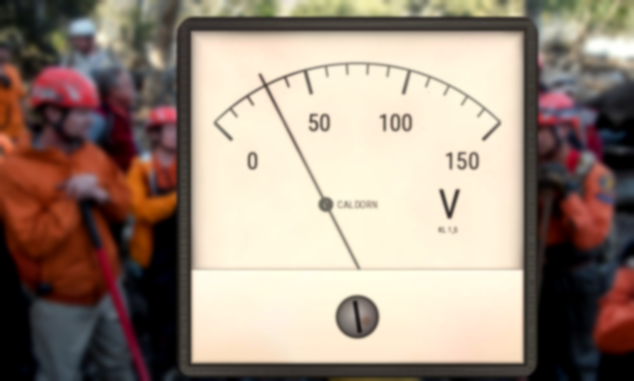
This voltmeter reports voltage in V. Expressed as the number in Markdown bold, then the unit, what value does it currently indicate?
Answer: **30** V
